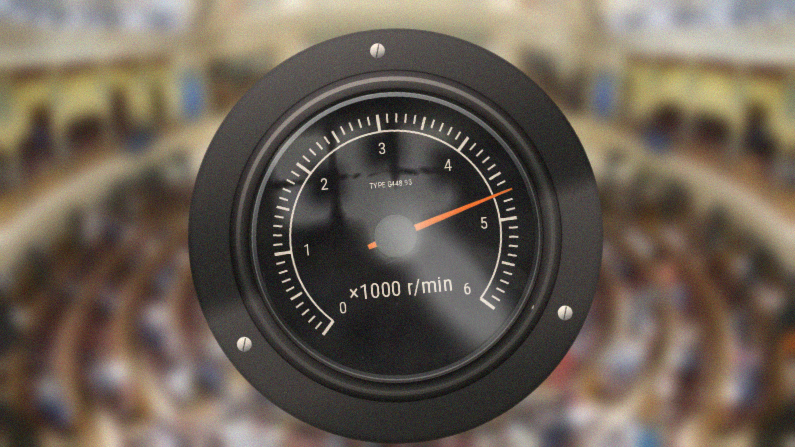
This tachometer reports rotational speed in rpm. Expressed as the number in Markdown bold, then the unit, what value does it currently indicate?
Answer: **4700** rpm
